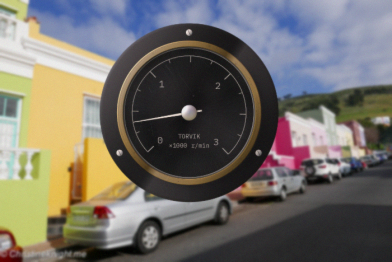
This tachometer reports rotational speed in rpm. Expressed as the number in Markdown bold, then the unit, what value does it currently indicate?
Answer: **375** rpm
